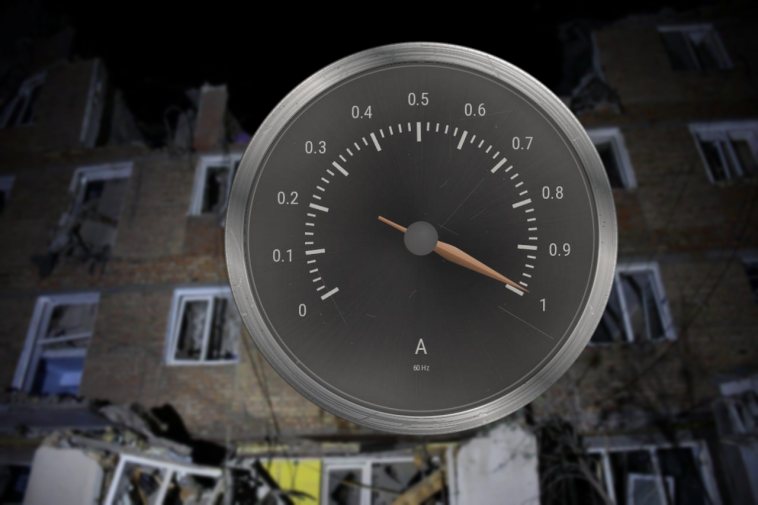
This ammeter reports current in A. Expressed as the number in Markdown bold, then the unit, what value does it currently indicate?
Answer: **0.99** A
